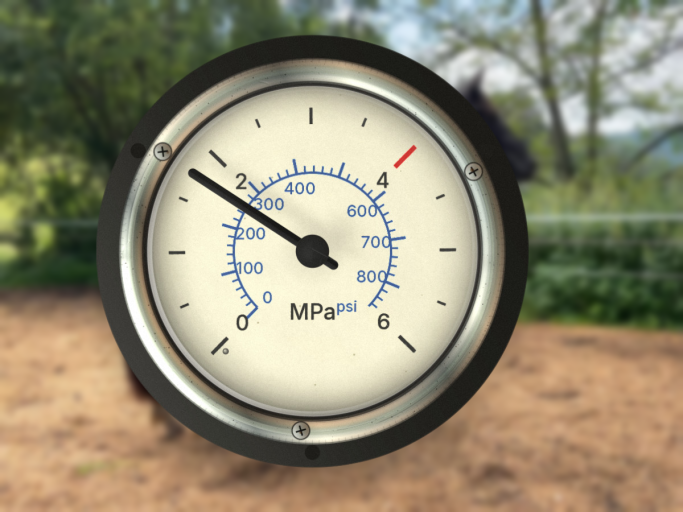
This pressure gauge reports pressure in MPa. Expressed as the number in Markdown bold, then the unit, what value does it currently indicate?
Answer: **1.75** MPa
